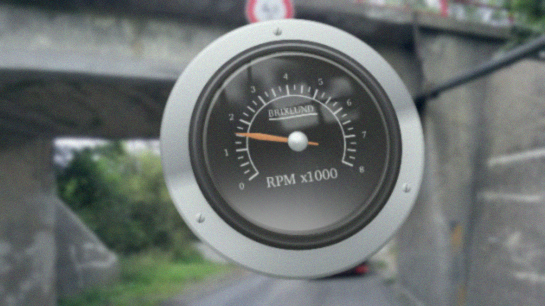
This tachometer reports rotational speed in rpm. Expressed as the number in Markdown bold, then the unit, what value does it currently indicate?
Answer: **1500** rpm
